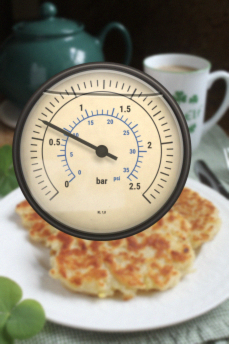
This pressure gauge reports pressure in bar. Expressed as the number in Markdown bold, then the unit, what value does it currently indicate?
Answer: **0.65** bar
